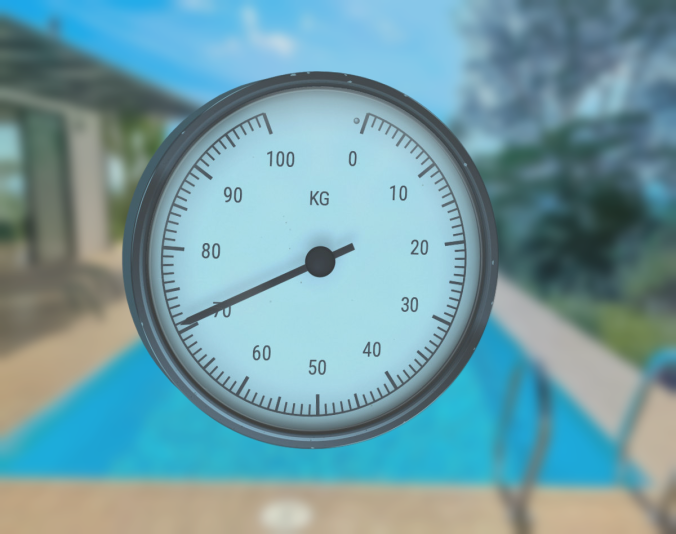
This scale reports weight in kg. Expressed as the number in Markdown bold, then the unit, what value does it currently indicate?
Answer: **71** kg
